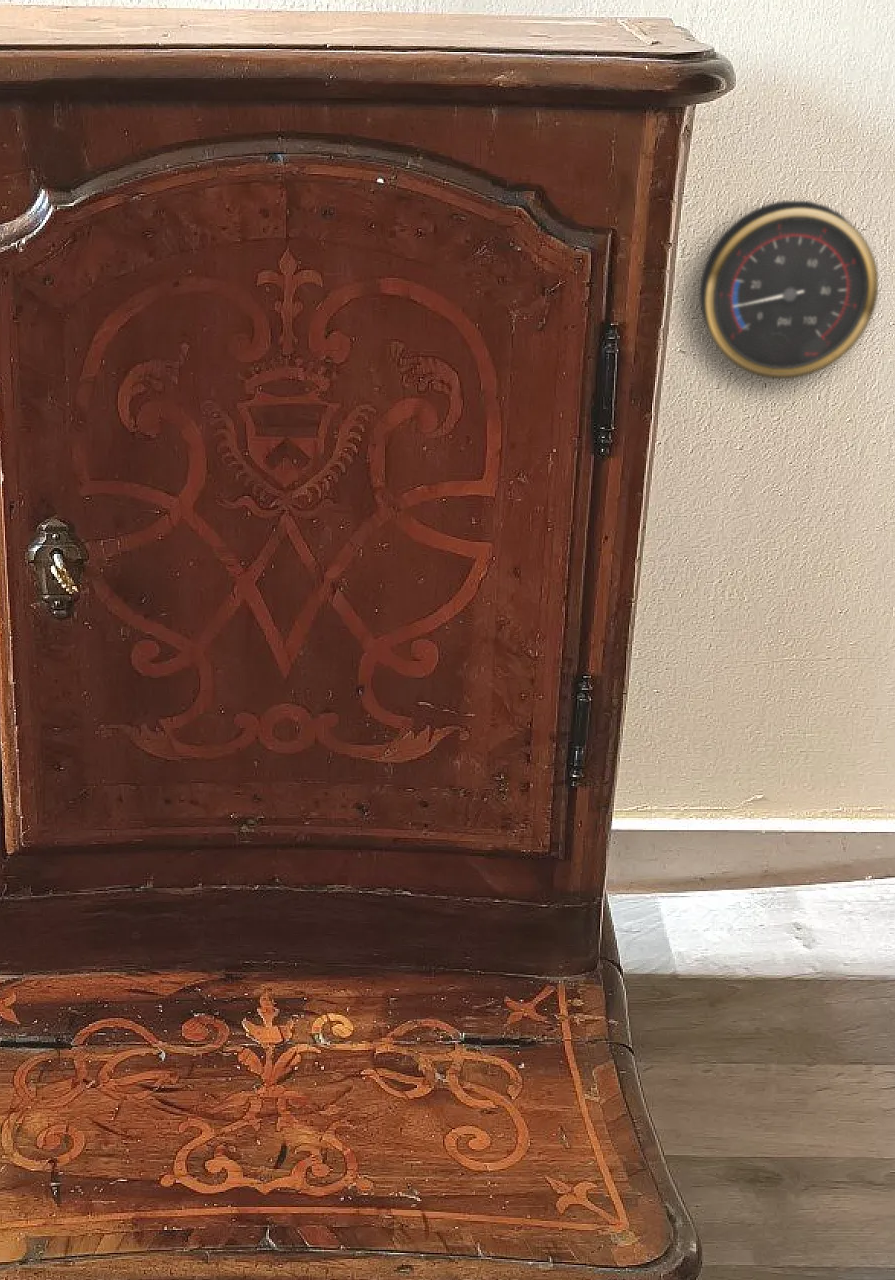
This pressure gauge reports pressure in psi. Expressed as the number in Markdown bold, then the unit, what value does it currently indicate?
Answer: **10** psi
